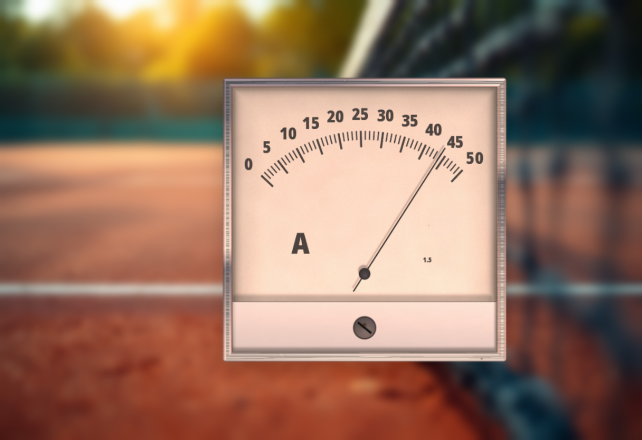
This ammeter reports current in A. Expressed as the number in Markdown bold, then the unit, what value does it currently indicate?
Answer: **44** A
